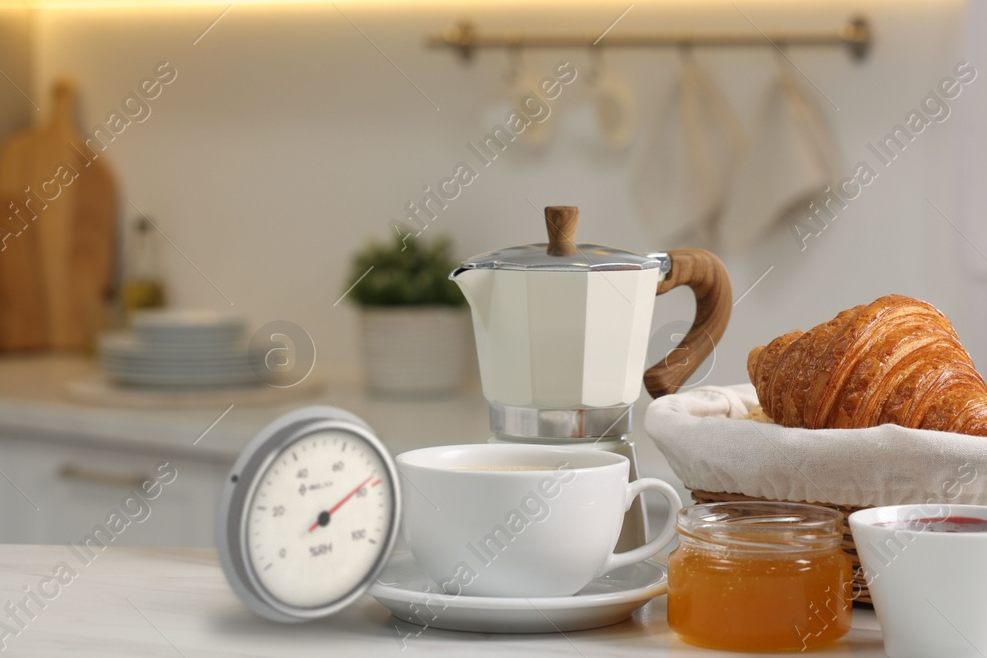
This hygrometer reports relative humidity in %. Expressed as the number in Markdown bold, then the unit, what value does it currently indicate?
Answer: **76** %
